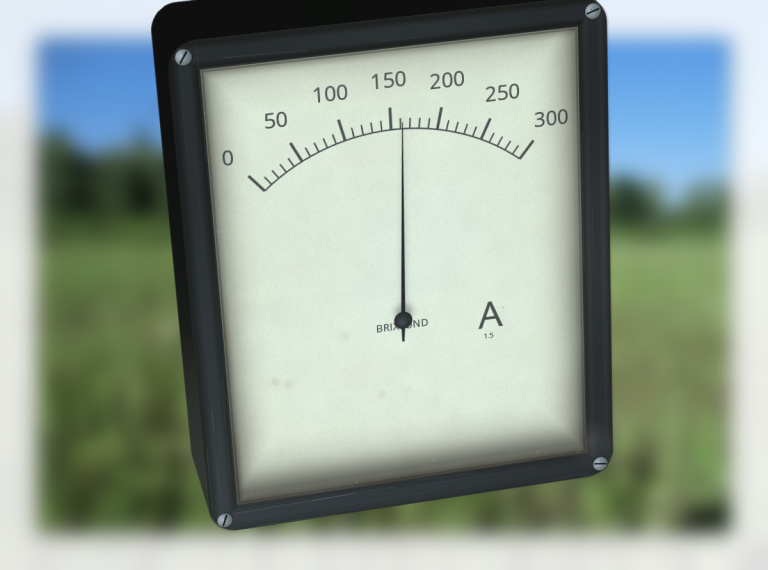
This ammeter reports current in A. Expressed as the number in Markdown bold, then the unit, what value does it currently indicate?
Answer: **160** A
